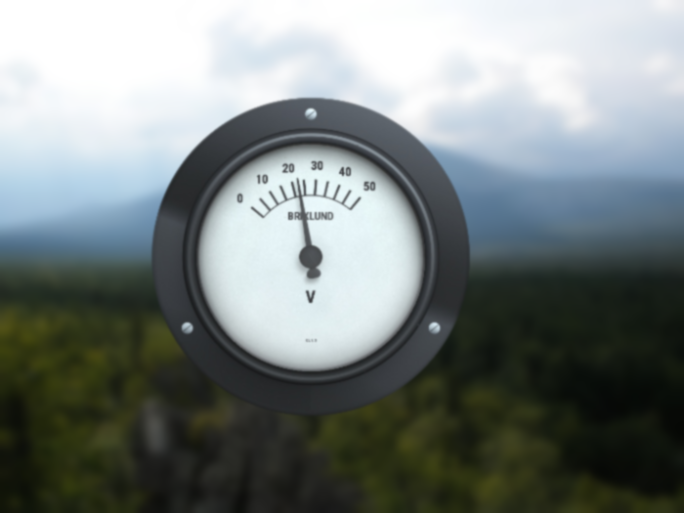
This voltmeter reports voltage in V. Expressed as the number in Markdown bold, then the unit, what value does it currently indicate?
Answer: **22.5** V
